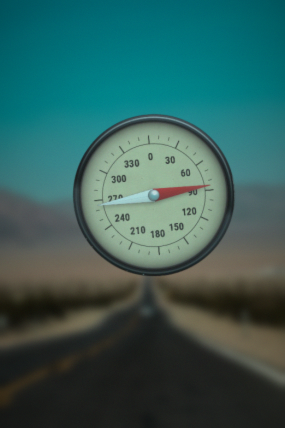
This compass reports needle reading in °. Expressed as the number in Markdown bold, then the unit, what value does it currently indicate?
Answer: **85** °
